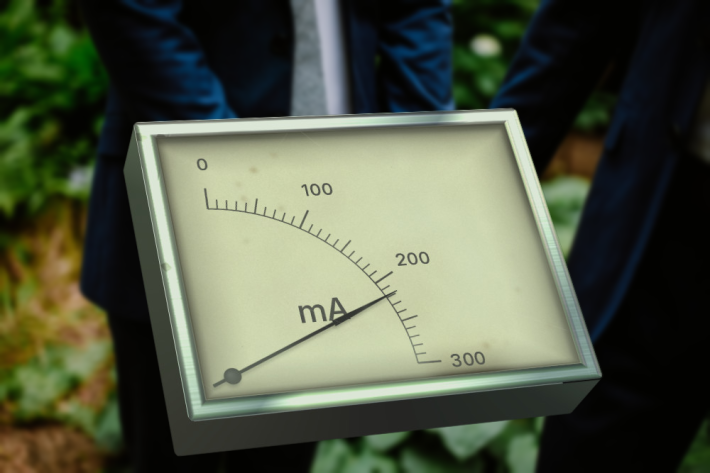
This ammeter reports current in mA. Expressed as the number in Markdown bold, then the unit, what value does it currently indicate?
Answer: **220** mA
